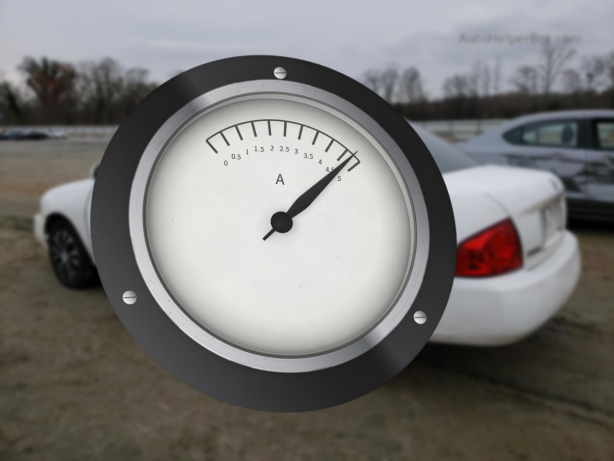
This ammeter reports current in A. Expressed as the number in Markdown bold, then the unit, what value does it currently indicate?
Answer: **4.75** A
